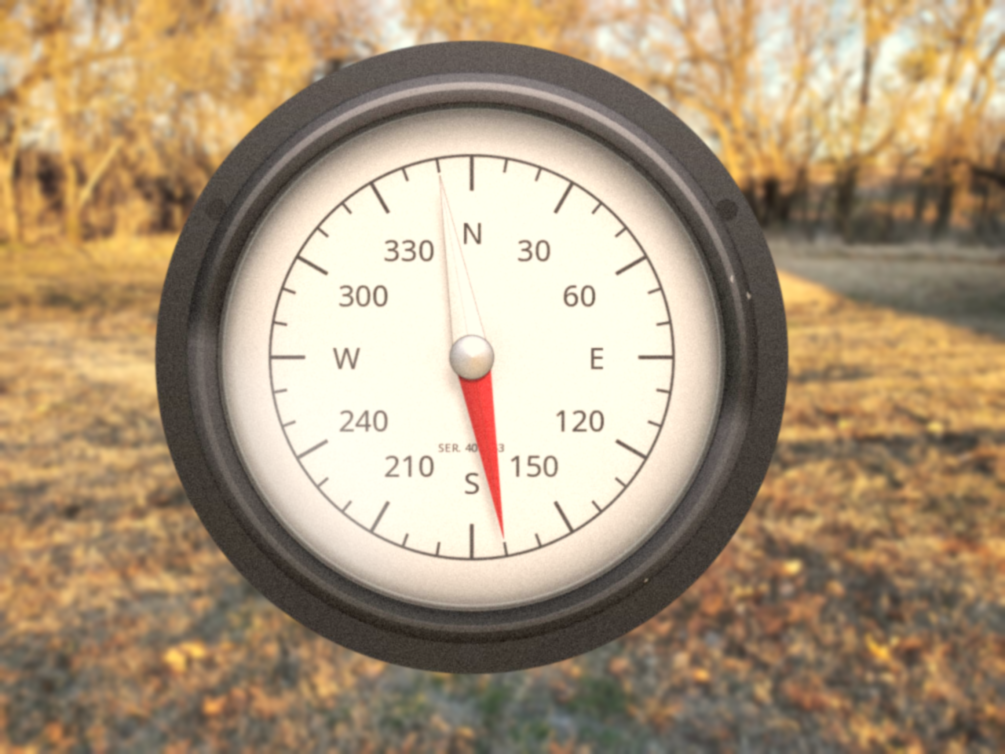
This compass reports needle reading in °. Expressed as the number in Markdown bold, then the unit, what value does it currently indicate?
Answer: **170** °
